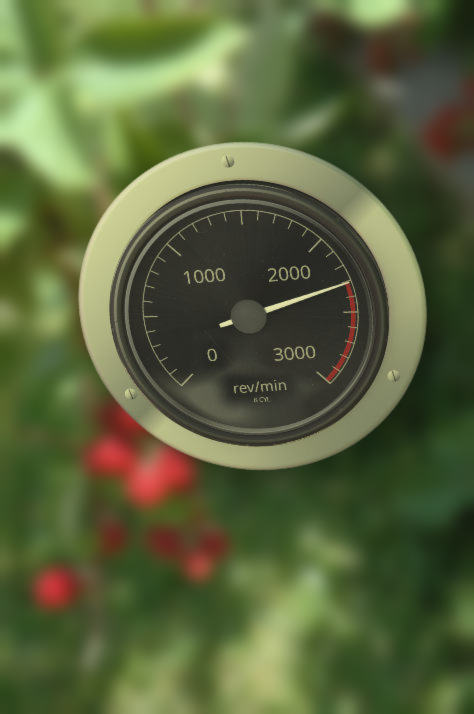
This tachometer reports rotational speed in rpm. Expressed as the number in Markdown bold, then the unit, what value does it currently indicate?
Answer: **2300** rpm
